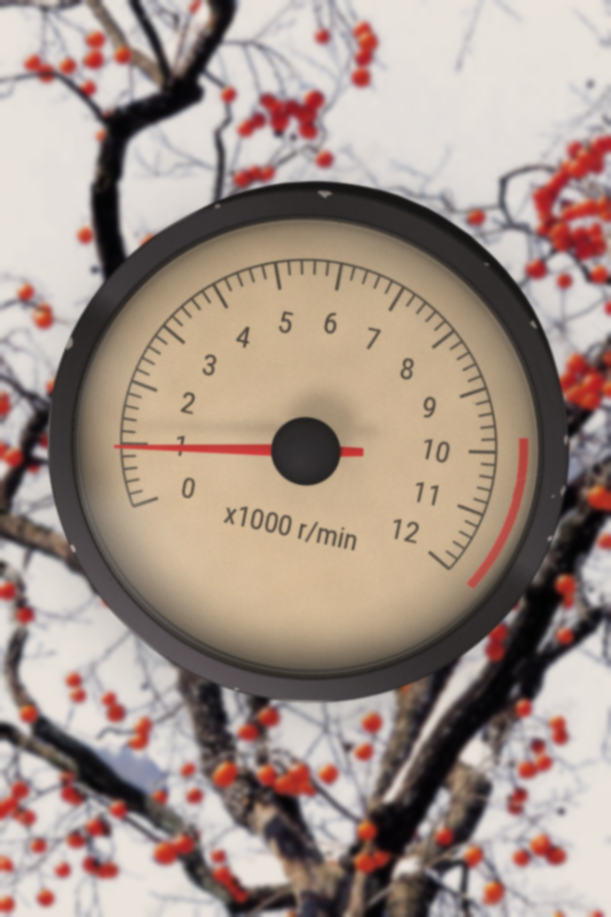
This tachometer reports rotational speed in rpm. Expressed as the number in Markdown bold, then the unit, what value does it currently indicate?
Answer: **1000** rpm
